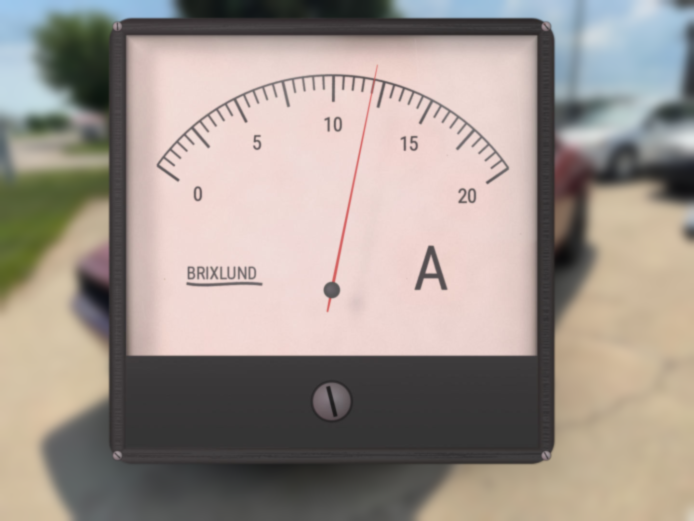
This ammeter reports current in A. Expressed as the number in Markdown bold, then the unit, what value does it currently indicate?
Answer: **12** A
